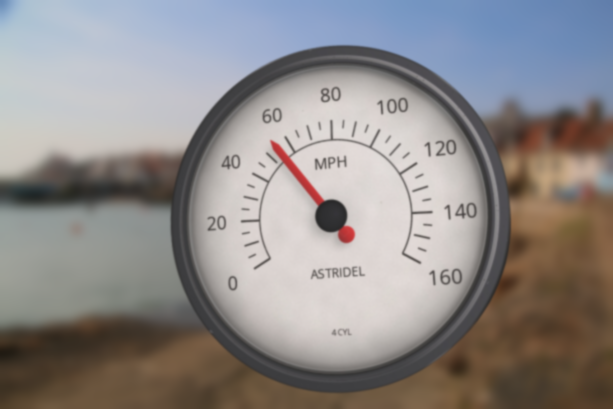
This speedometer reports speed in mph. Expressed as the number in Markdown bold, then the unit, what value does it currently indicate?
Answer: **55** mph
